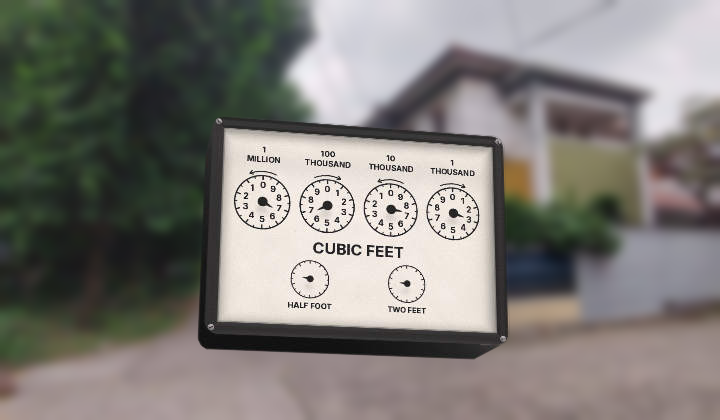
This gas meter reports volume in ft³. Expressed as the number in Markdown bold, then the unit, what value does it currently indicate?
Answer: **667300** ft³
